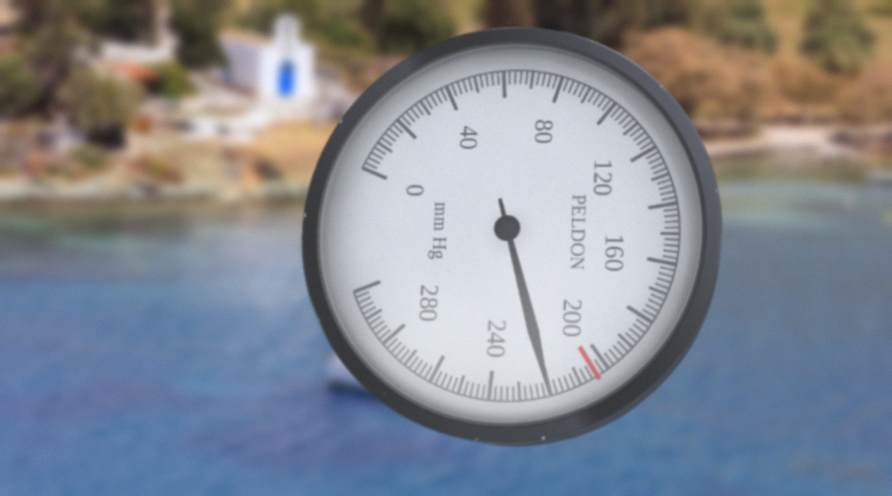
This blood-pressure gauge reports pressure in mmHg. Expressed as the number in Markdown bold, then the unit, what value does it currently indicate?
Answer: **220** mmHg
